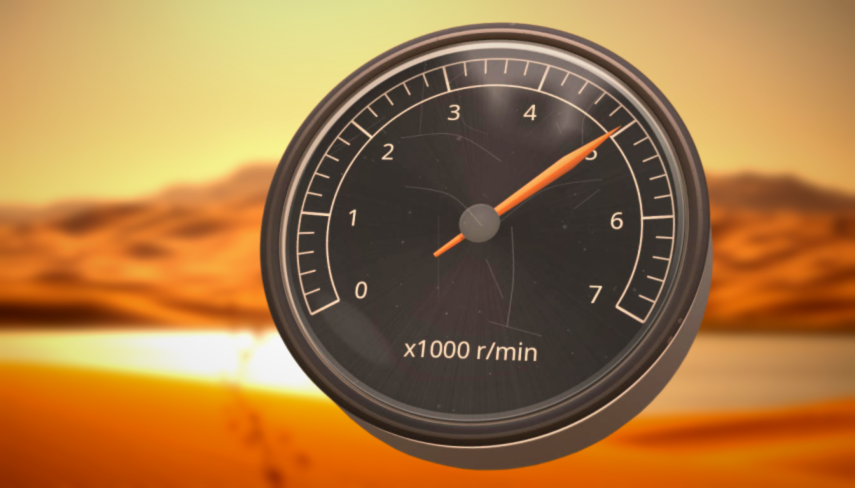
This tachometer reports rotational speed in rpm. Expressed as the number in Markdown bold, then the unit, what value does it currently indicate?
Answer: **5000** rpm
